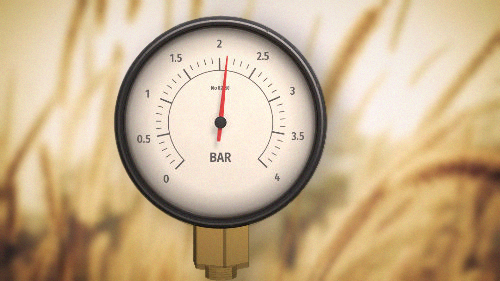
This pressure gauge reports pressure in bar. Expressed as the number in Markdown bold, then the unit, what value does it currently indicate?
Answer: **2.1** bar
